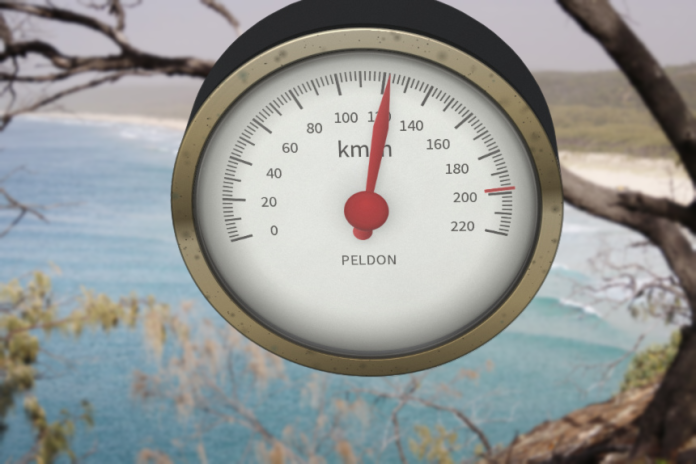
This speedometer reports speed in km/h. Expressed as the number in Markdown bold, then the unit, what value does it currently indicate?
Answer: **122** km/h
